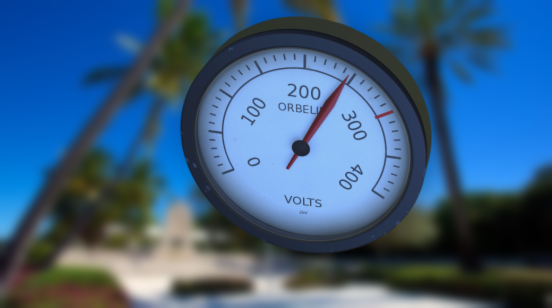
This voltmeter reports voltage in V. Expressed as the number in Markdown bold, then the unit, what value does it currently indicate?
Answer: **245** V
